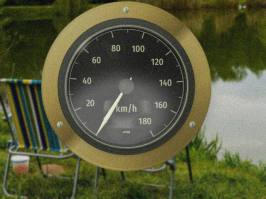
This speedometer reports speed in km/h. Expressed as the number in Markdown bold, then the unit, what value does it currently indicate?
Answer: **0** km/h
